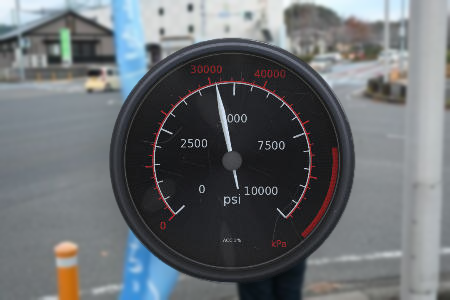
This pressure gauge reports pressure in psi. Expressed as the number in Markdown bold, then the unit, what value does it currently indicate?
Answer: **4500** psi
